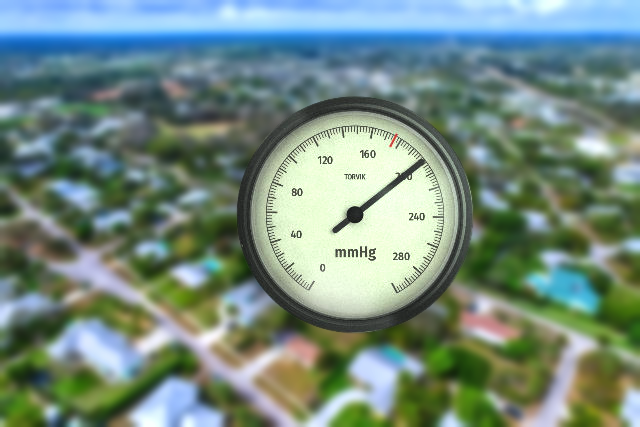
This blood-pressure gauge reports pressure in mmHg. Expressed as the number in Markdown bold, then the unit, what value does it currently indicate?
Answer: **200** mmHg
